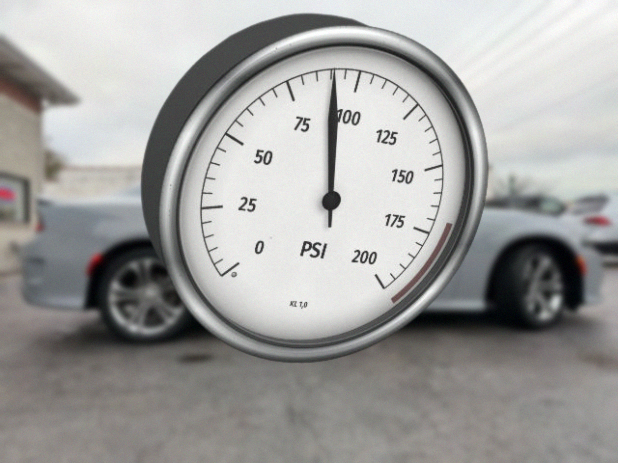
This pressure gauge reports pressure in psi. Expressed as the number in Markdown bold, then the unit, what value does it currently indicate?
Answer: **90** psi
